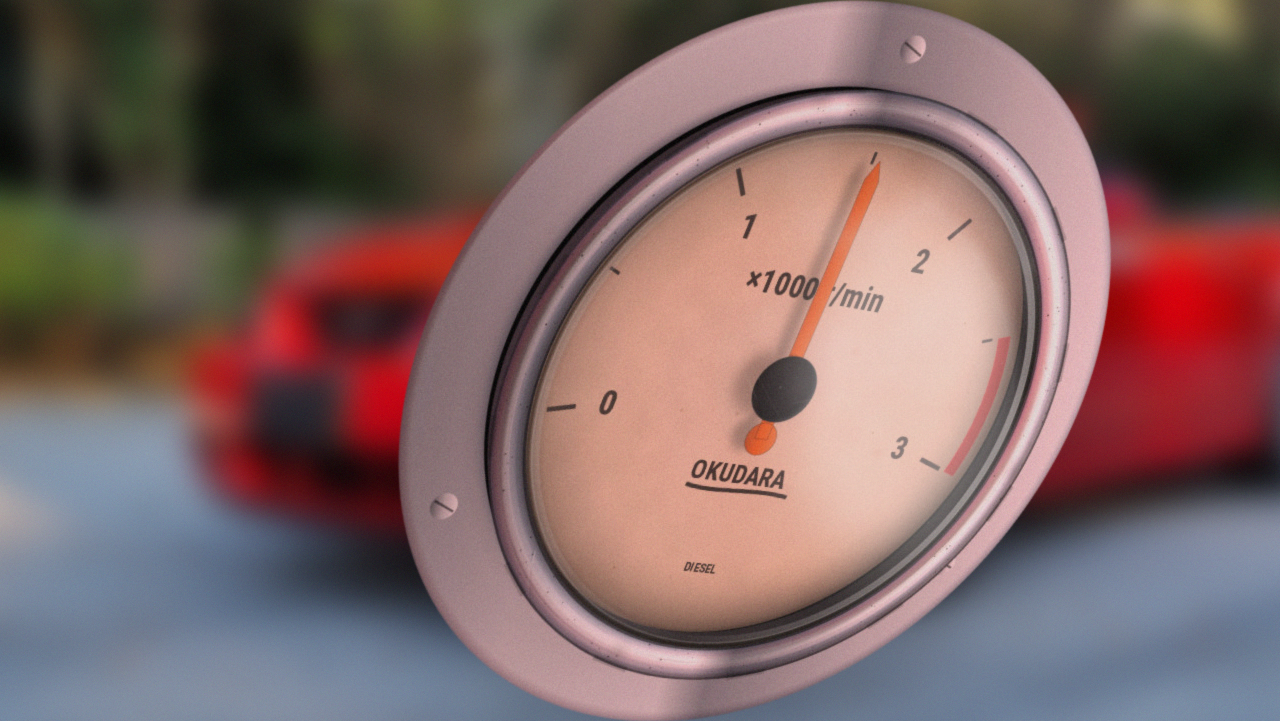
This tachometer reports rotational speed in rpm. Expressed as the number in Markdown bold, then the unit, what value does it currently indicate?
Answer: **1500** rpm
